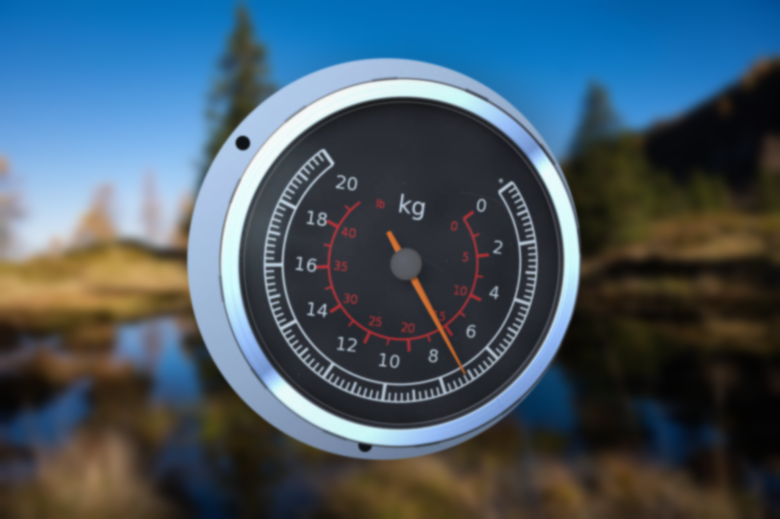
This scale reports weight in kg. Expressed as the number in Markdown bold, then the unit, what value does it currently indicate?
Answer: **7.2** kg
